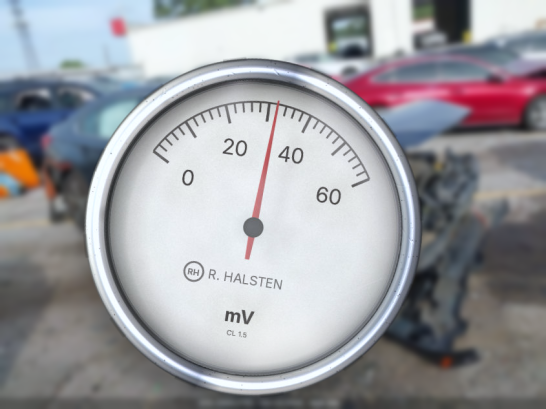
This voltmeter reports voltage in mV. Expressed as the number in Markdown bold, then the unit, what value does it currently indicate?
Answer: **32** mV
